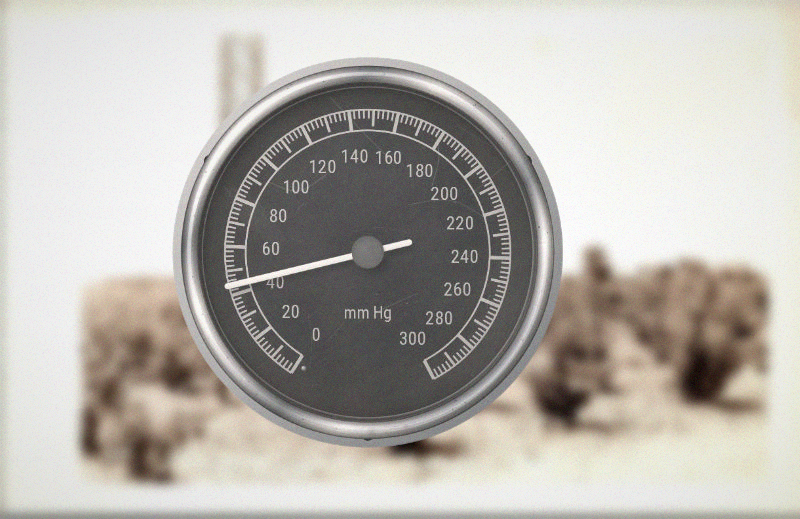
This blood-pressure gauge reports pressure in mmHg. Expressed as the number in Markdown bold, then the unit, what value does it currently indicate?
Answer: **44** mmHg
